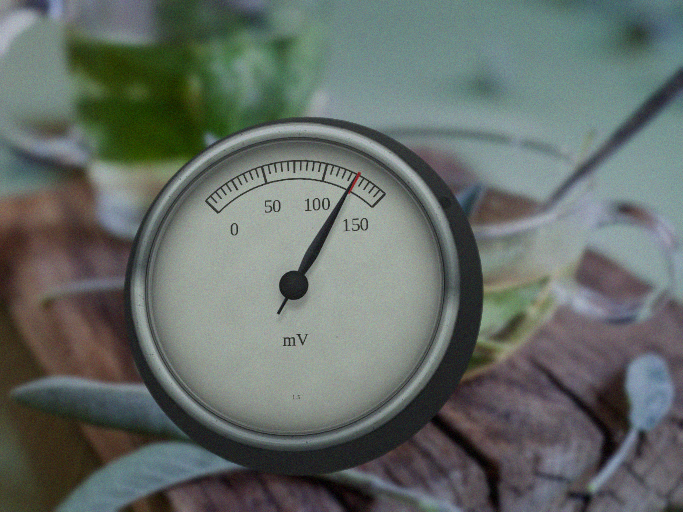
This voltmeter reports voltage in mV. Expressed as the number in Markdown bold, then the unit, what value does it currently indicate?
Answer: **125** mV
